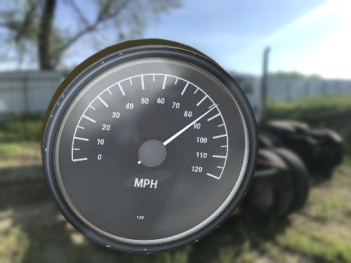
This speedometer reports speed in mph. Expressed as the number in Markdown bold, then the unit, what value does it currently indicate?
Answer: **85** mph
